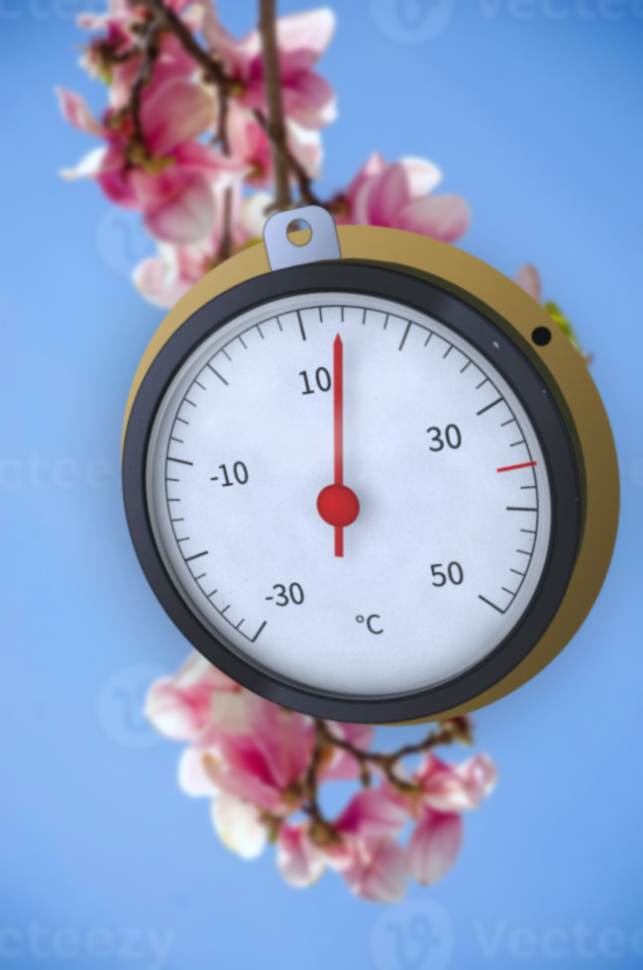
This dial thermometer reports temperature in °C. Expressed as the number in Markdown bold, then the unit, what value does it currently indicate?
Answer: **14** °C
